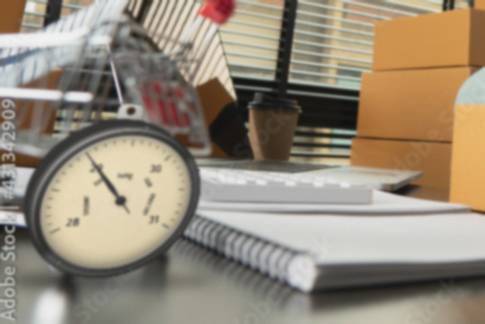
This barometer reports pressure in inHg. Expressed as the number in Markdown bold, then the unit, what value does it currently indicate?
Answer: **29** inHg
